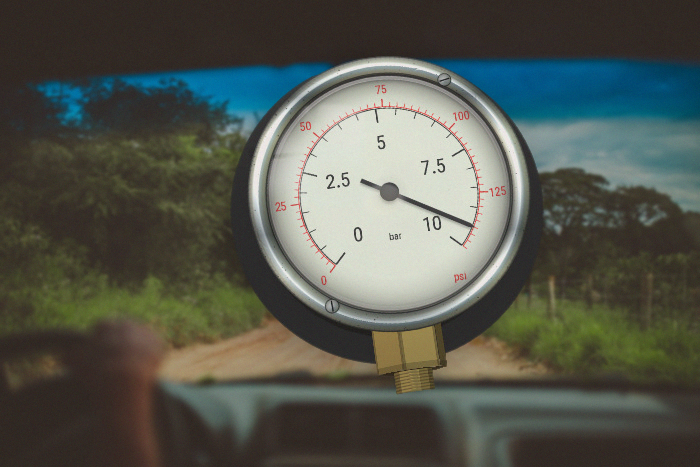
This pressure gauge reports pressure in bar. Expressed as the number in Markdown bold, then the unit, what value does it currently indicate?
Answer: **9.5** bar
